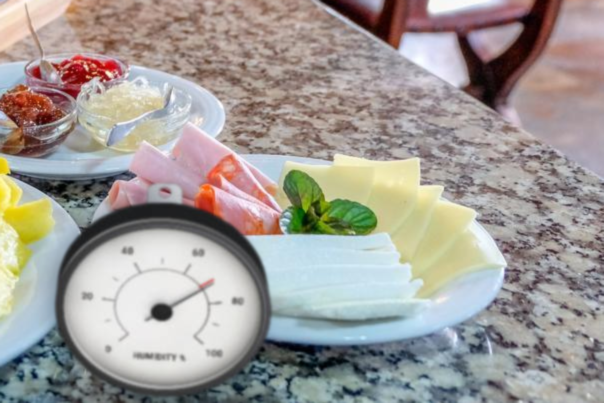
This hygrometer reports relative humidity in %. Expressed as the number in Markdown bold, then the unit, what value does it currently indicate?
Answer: **70** %
